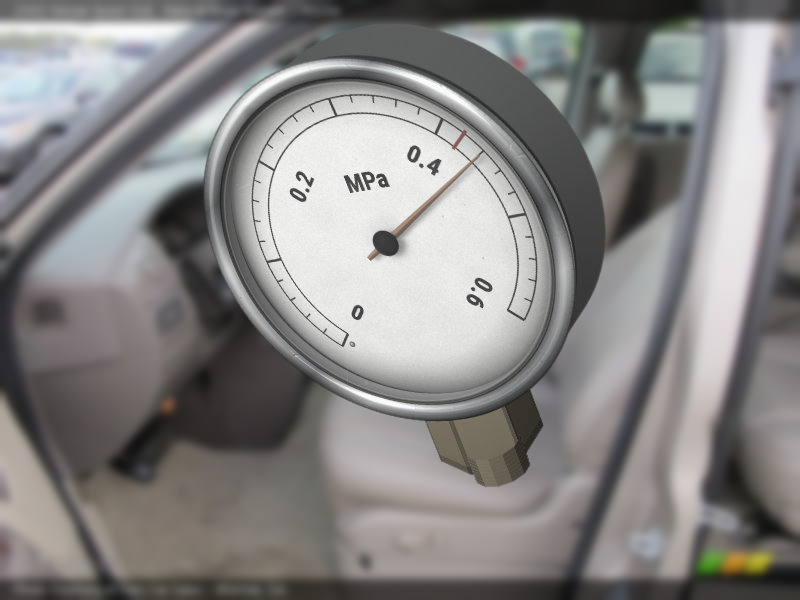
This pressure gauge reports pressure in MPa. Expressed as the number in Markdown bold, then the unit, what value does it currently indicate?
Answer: **0.44** MPa
